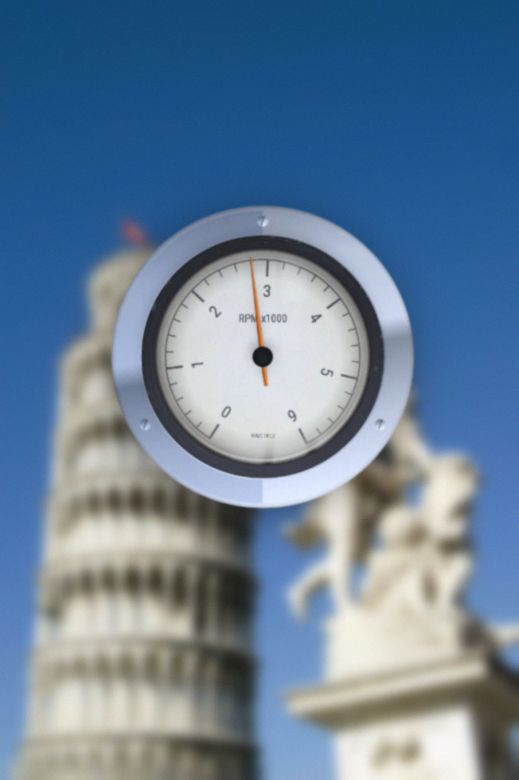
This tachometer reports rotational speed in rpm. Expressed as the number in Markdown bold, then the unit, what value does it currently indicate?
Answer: **2800** rpm
